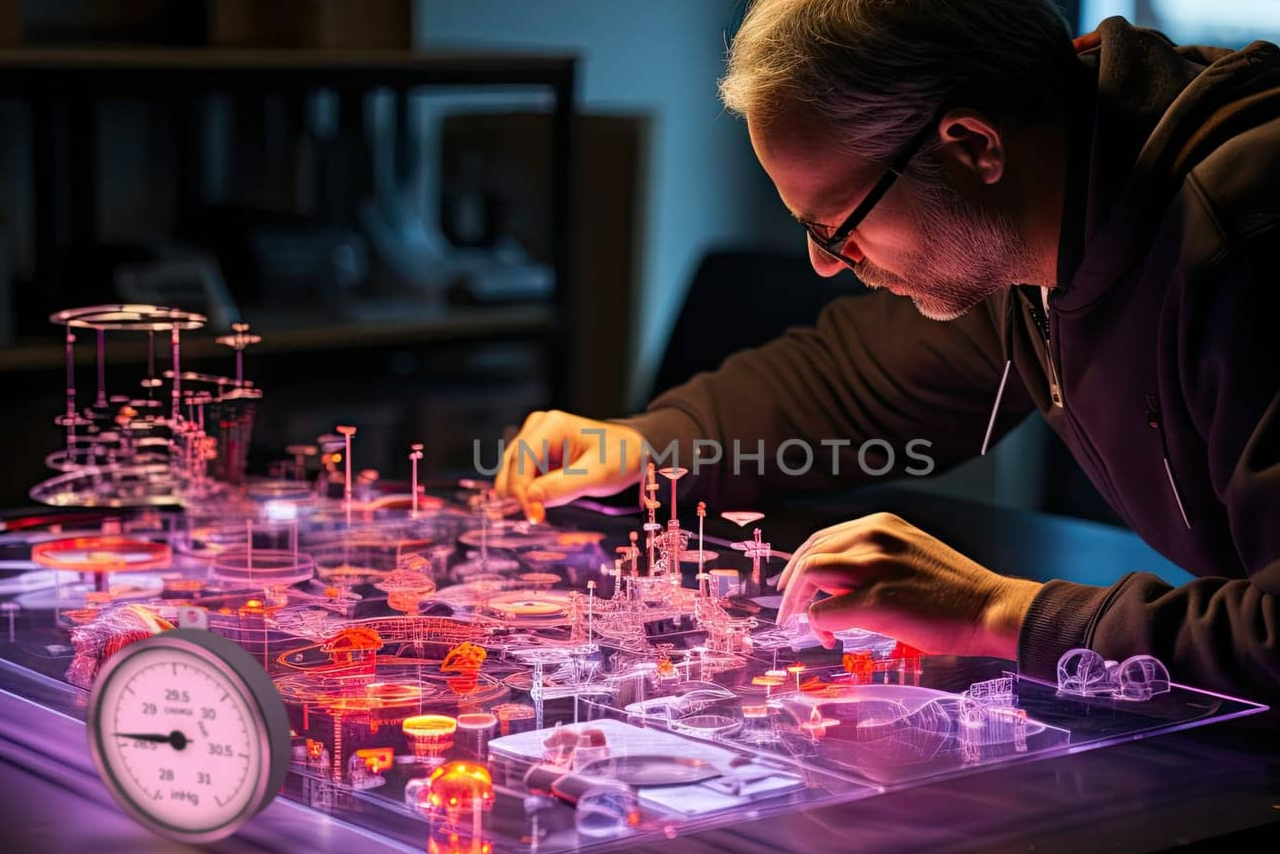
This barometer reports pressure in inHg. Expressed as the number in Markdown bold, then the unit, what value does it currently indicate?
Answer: **28.6** inHg
